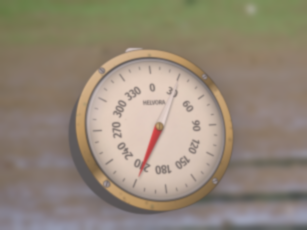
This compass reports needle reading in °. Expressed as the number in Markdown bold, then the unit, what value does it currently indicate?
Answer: **210** °
